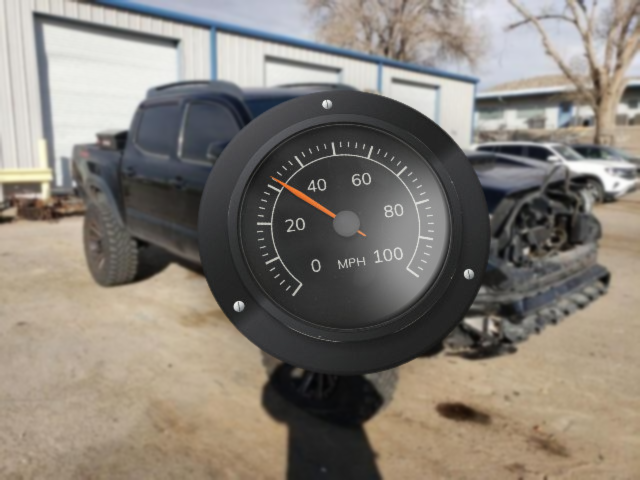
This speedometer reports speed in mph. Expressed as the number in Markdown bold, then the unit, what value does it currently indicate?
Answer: **32** mph
